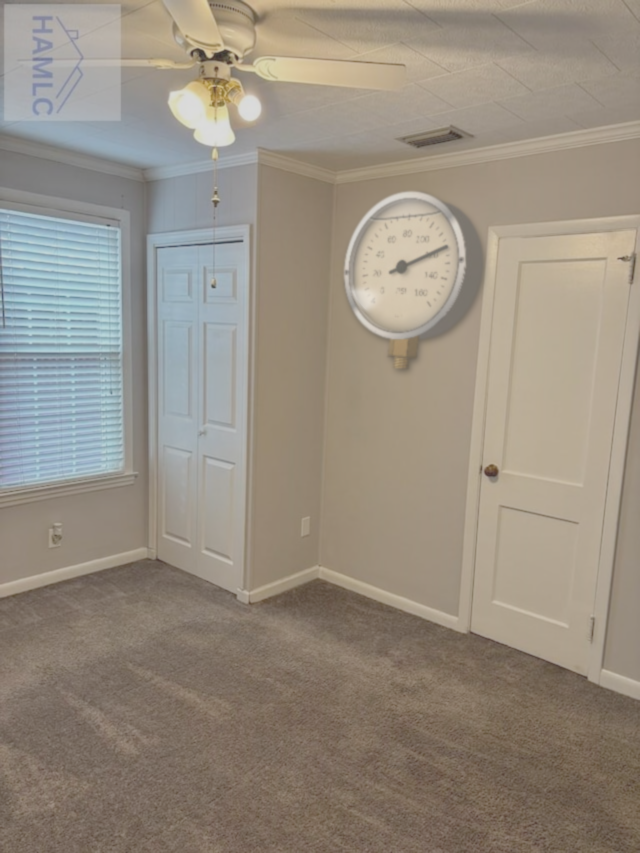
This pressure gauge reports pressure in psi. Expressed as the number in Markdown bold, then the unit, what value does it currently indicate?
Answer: **120** psi
